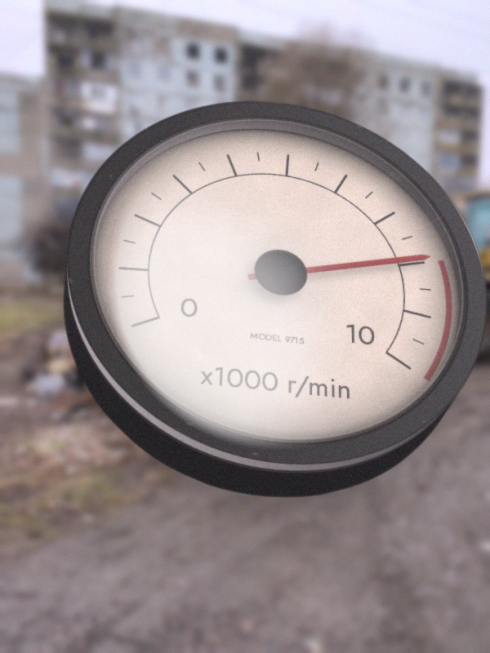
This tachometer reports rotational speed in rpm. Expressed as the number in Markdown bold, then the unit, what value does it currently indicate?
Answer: **8000** rpm
